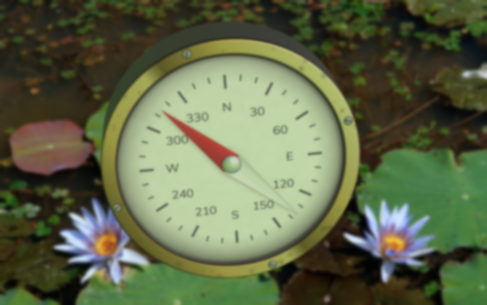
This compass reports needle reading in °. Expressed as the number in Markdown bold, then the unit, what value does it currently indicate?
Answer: **315** °
